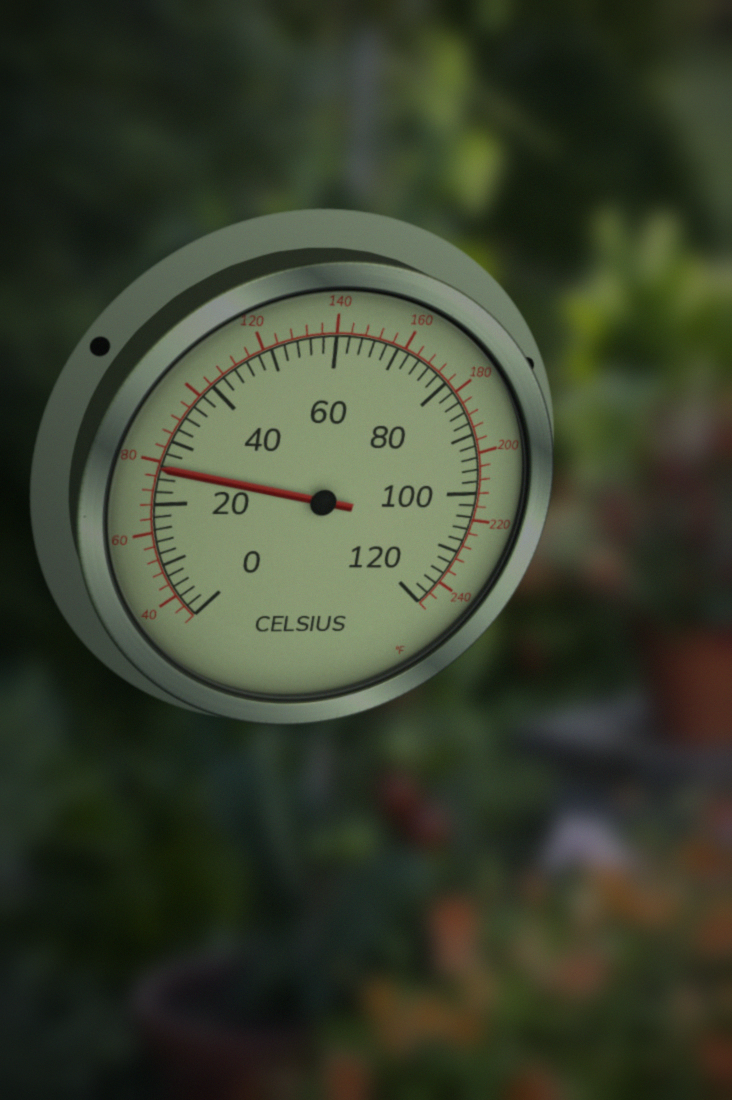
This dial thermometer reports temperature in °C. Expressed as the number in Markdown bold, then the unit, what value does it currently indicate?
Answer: **26** °C
